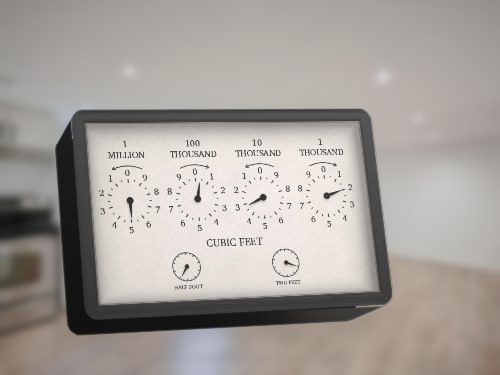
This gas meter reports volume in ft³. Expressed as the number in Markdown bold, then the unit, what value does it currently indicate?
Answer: **503200** ft³
